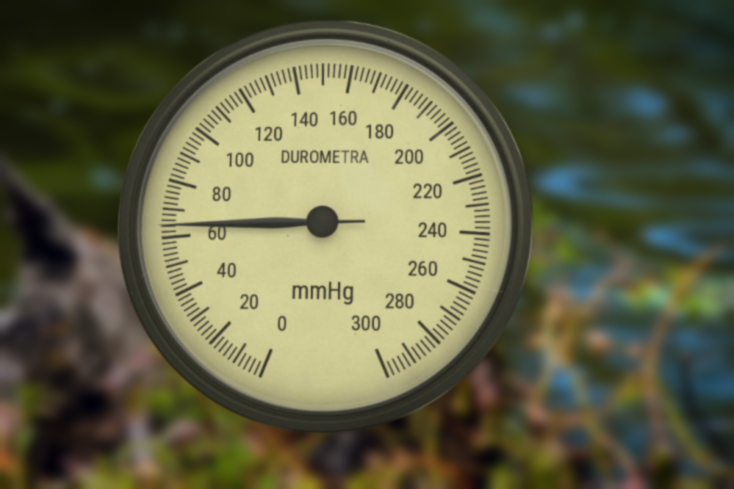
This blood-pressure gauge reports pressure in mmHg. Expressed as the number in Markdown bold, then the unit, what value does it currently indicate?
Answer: **64** mmHg
